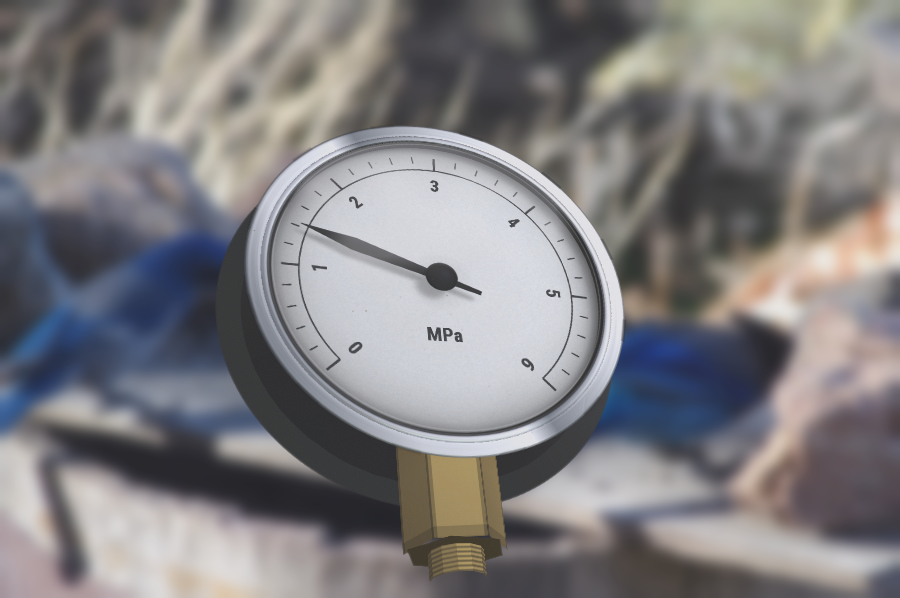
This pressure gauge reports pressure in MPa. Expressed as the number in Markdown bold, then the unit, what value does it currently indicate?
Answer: **1.4** MPa
